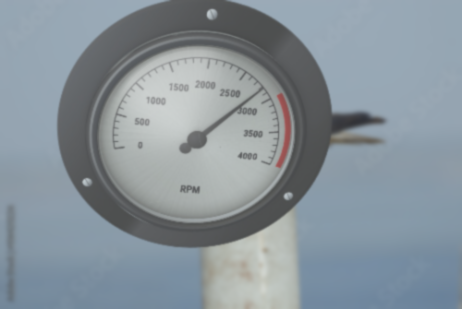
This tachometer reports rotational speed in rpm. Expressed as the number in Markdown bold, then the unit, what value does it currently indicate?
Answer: **2800** rpm
